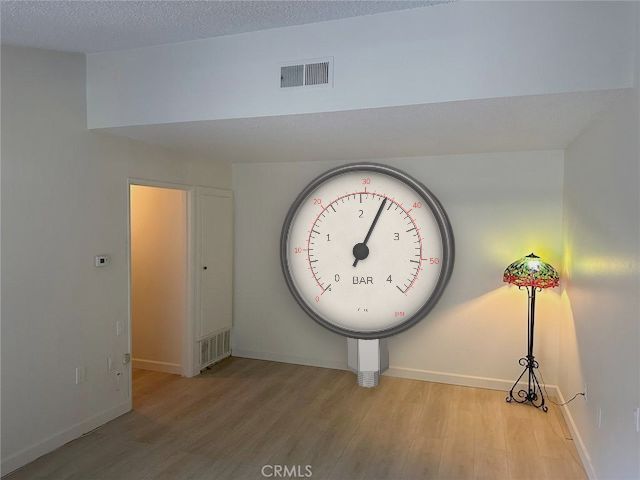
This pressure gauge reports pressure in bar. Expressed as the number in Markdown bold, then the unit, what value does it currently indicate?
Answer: **2.4** bar
